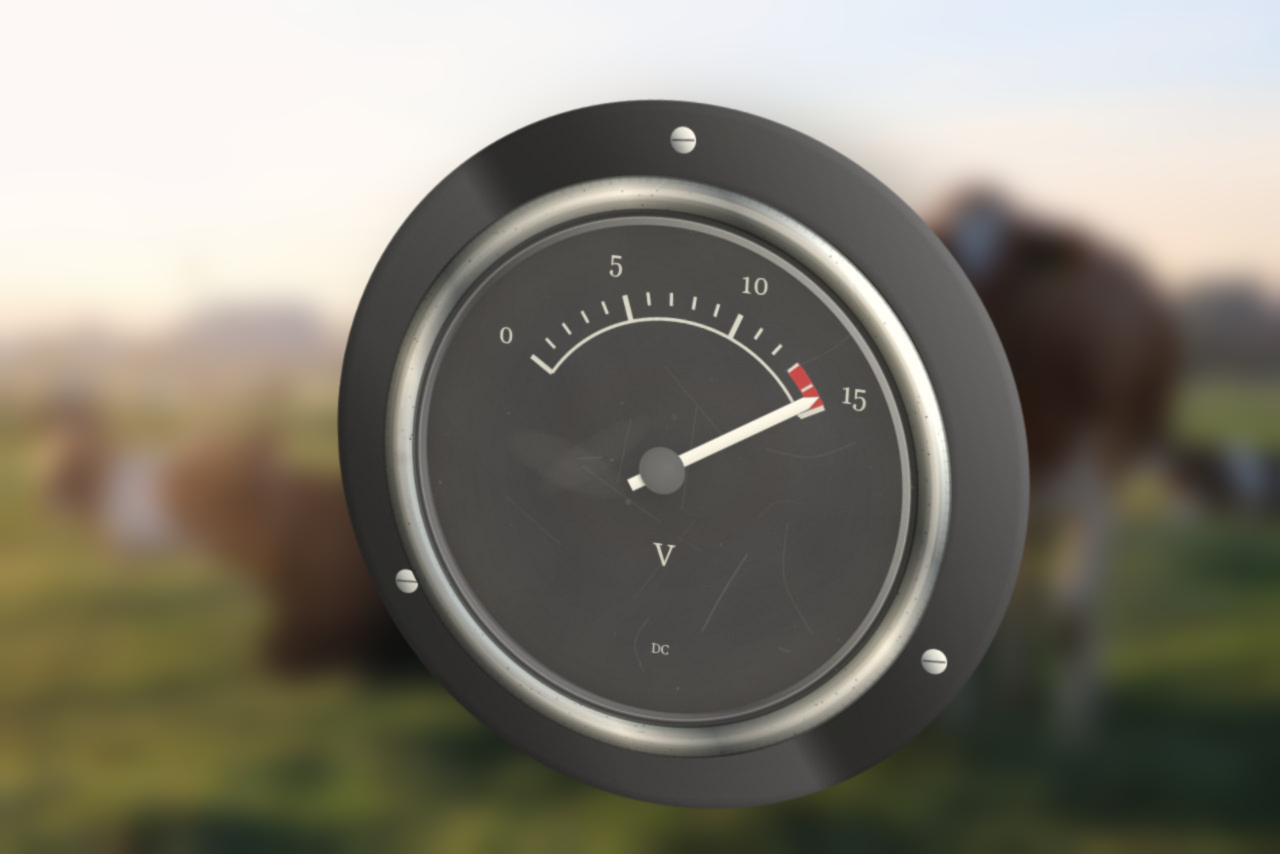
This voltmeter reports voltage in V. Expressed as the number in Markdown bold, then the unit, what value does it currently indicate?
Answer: **14.5** V
